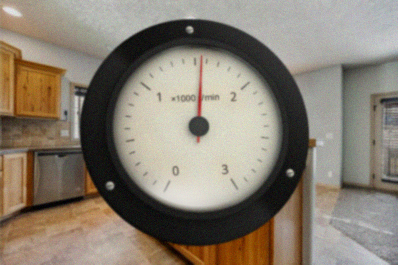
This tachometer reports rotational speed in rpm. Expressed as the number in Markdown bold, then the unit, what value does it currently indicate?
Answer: **1550** rpm
